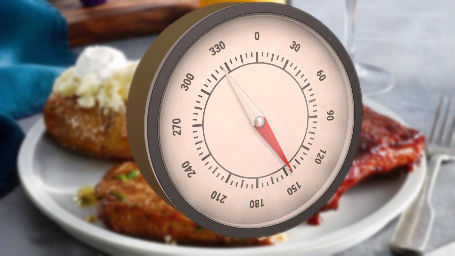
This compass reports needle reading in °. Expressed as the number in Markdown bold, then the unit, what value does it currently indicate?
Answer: **145** °
